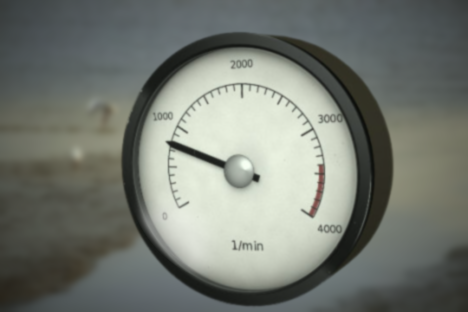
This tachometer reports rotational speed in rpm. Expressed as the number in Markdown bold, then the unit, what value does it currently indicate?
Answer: **800** rpm
